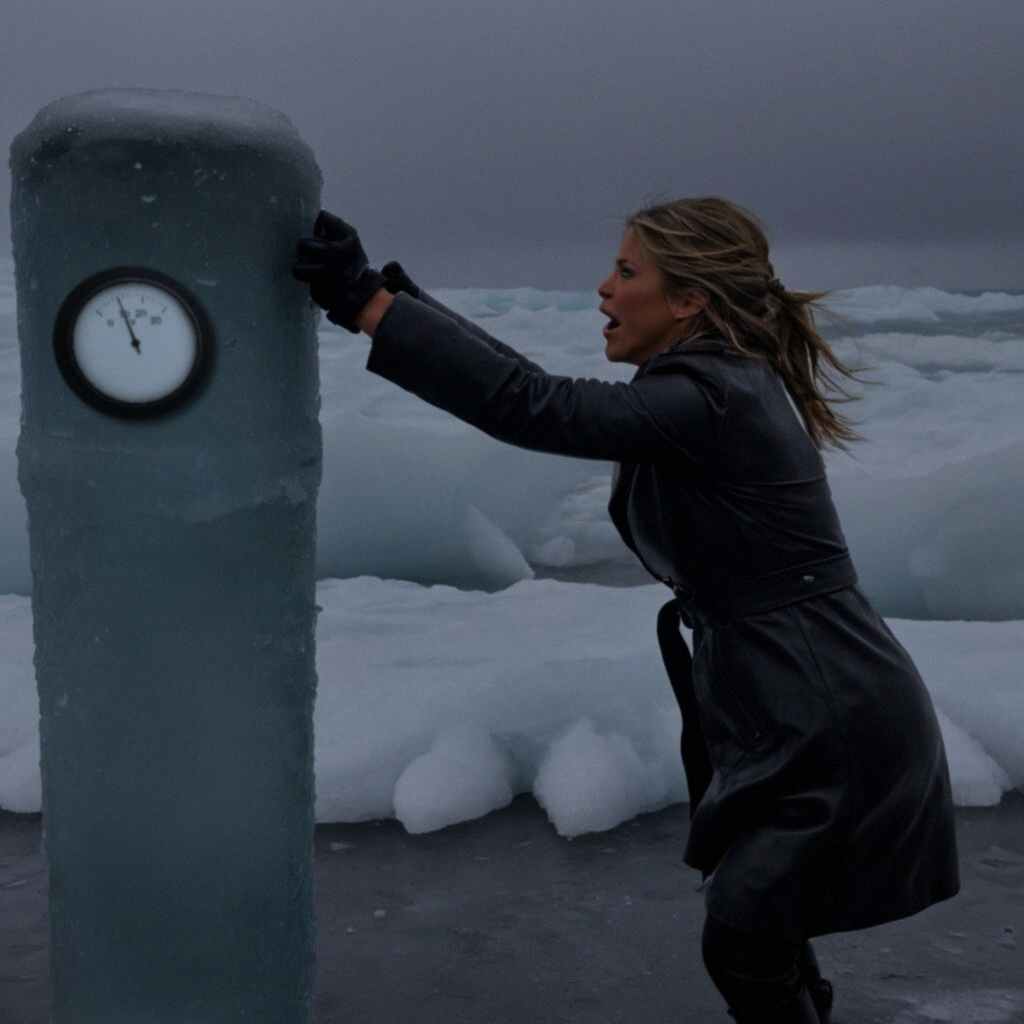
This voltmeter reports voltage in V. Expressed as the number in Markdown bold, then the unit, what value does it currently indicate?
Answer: **10** V
